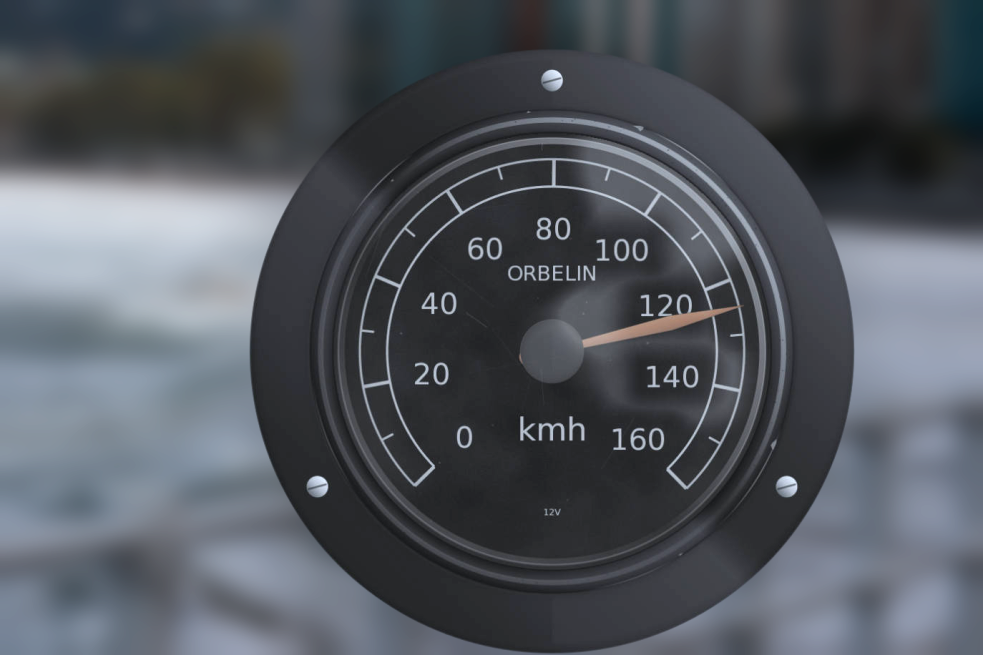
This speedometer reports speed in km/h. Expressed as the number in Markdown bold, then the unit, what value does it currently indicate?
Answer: **125** km/h
